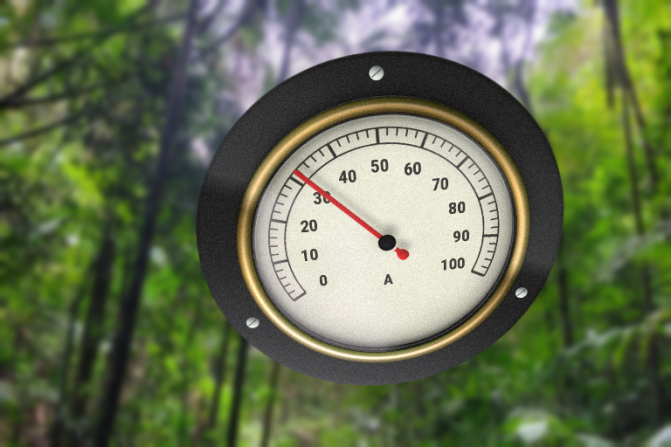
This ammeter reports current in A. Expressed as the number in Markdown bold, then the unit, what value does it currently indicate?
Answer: **32** A
